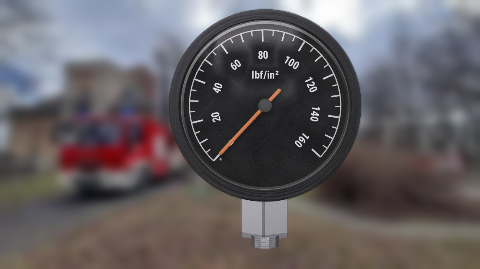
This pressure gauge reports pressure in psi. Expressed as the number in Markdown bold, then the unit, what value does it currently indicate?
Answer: **0** psi
